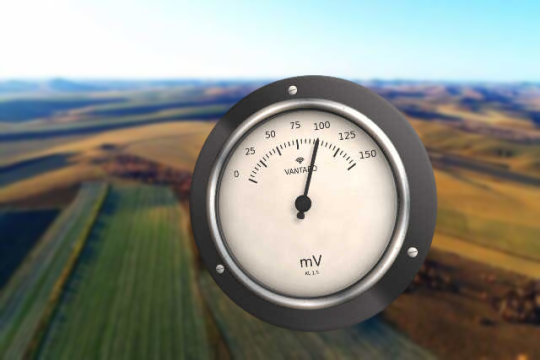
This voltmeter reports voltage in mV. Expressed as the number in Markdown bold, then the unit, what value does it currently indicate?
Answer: **100** mV
